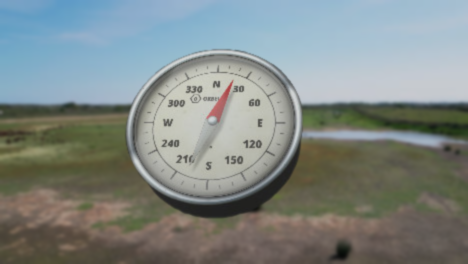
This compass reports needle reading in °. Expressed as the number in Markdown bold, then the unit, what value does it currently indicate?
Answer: **20** °
